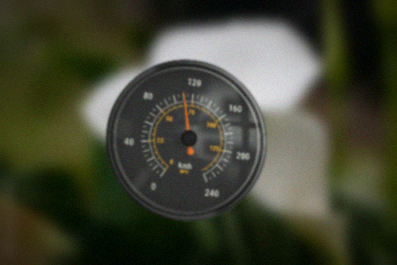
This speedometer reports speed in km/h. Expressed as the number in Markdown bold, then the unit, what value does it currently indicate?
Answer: **110** km/h
